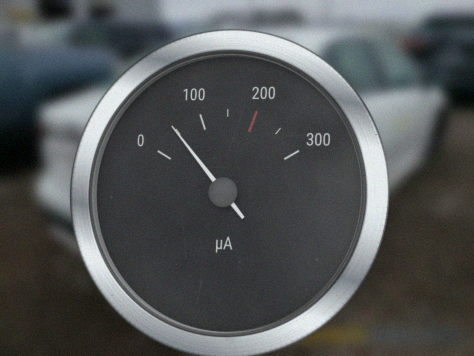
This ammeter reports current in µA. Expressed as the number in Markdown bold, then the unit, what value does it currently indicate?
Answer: **50** µA
